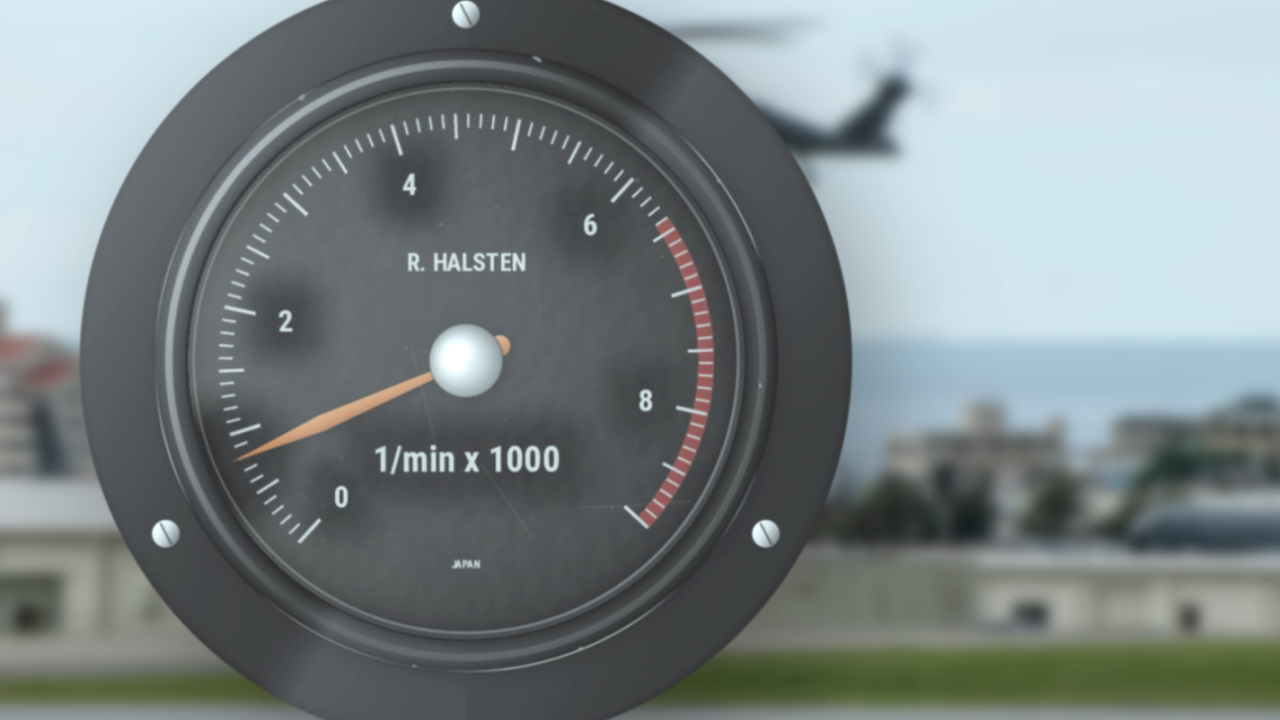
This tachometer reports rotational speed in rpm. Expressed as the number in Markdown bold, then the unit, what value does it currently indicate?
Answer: **800** rpm
